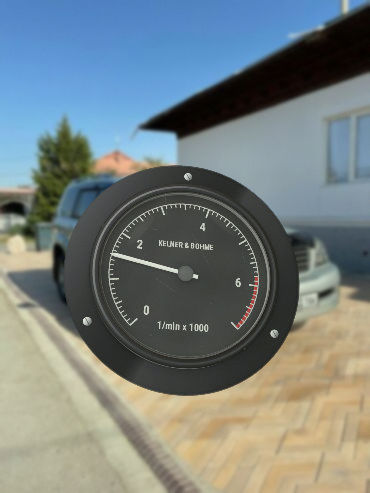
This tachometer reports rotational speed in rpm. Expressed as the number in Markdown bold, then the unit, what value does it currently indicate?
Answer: **1500** rpm
